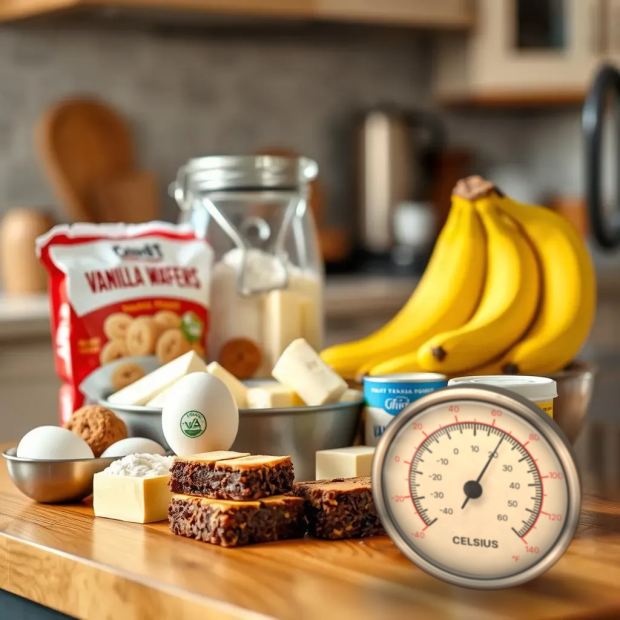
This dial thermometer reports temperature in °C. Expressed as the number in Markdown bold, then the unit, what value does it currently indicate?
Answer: **20** °C
